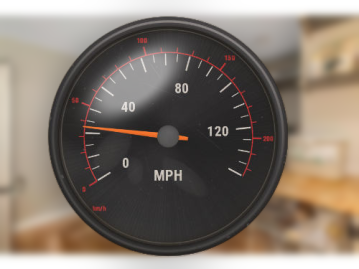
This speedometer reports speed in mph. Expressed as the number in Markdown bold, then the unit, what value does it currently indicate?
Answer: **22.5** mph
